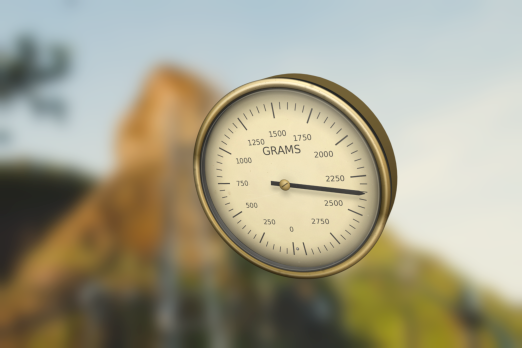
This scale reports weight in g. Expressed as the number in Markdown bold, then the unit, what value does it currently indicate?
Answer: **2350** g
